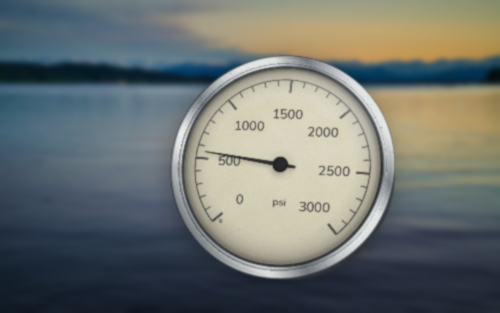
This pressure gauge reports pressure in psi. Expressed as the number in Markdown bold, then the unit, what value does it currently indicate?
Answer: **550** psi
